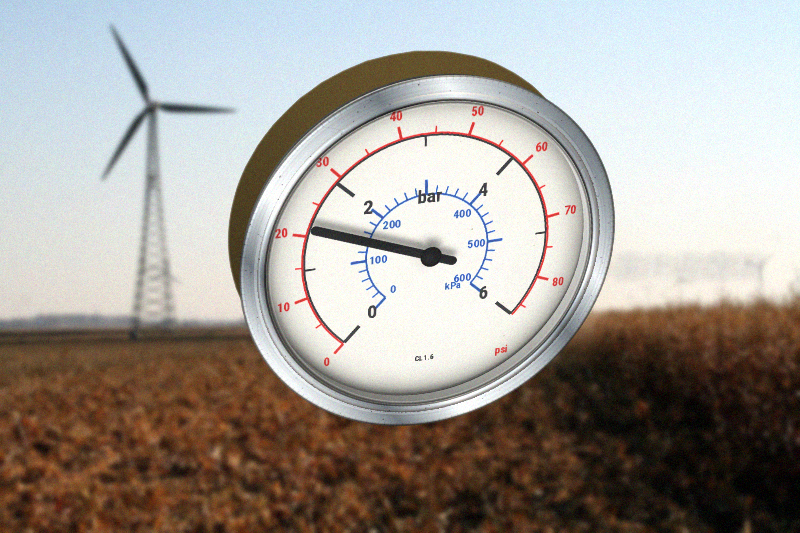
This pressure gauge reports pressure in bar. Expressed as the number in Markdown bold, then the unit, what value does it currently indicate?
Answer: **1.5** bar
